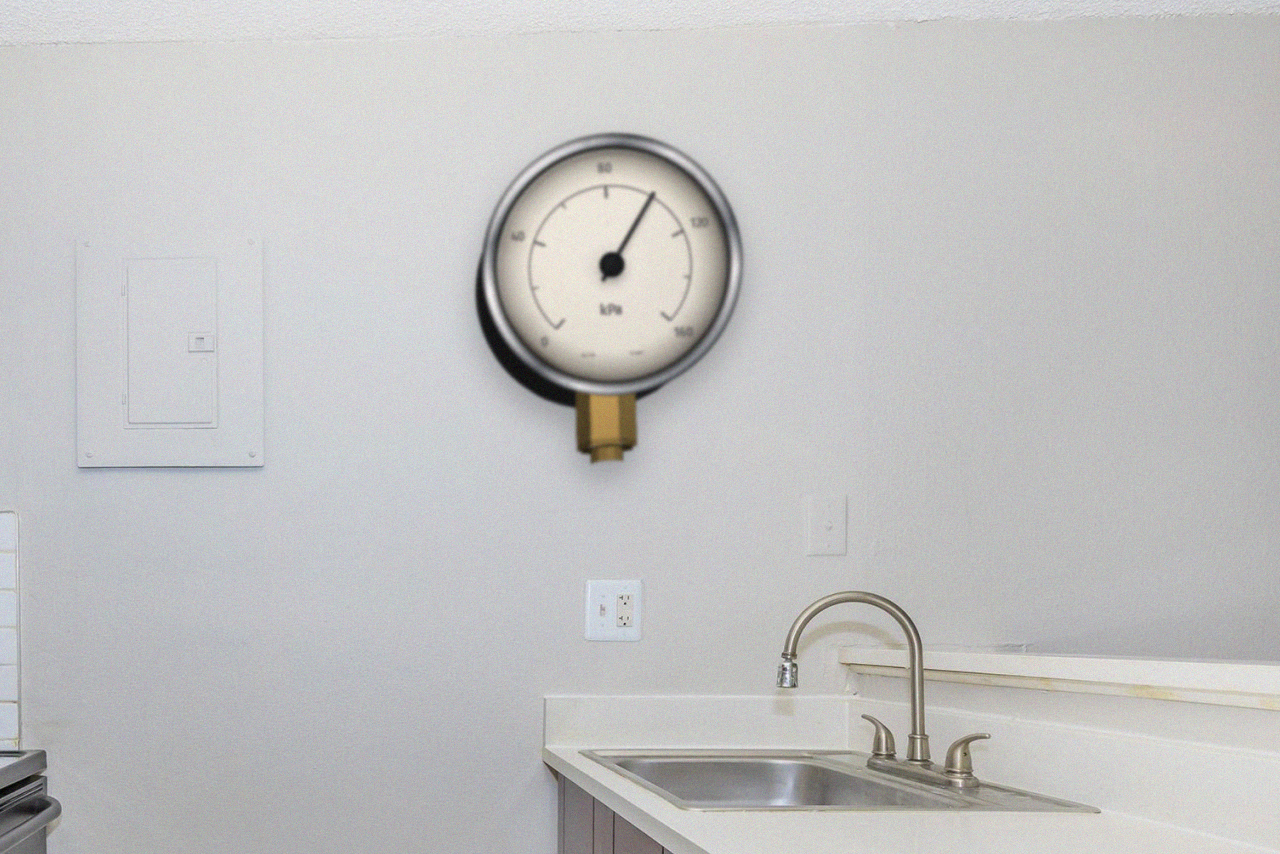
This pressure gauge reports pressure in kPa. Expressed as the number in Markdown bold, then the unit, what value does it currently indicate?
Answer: **100** kPa
